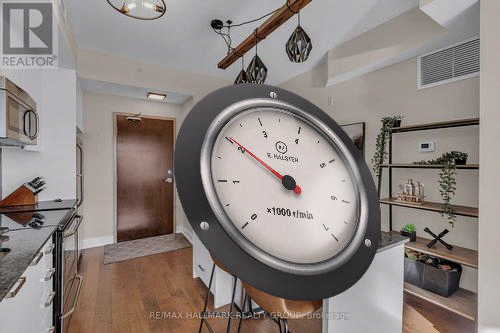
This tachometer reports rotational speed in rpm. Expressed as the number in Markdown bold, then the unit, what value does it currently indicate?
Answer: **2000** rpm
